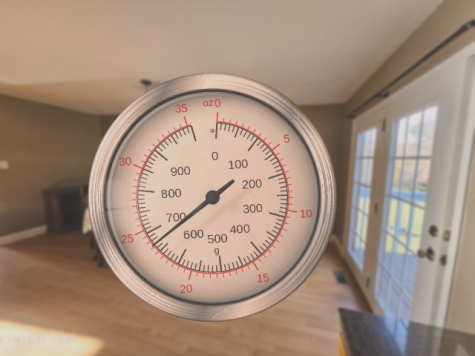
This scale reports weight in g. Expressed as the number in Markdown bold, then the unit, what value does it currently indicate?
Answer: **670** g
